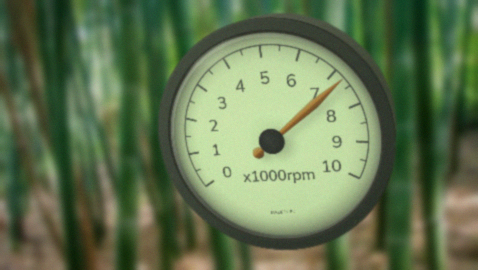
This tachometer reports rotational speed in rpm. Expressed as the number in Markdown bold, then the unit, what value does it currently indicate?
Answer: **7250** rpm
